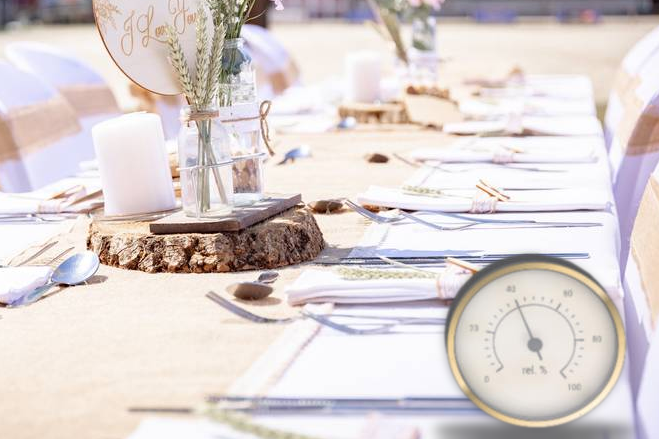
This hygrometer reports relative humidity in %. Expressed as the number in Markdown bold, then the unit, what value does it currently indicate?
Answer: **40** %
